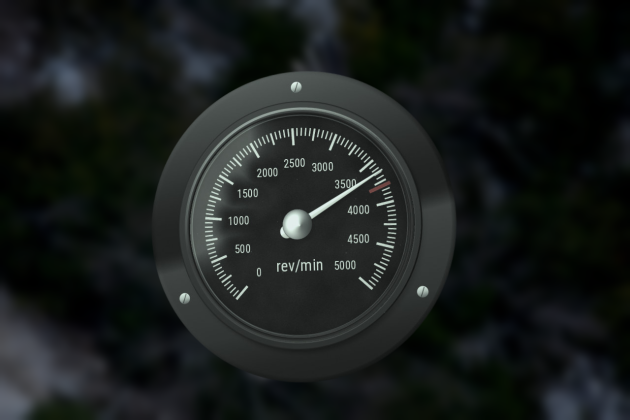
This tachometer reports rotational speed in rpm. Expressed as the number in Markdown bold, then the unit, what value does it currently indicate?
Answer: **3650** rpm
